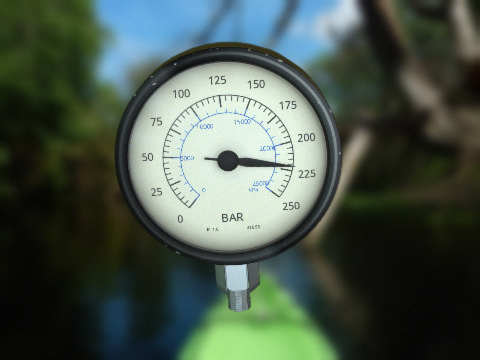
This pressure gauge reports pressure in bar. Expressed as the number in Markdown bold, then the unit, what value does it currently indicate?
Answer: **220** bar
